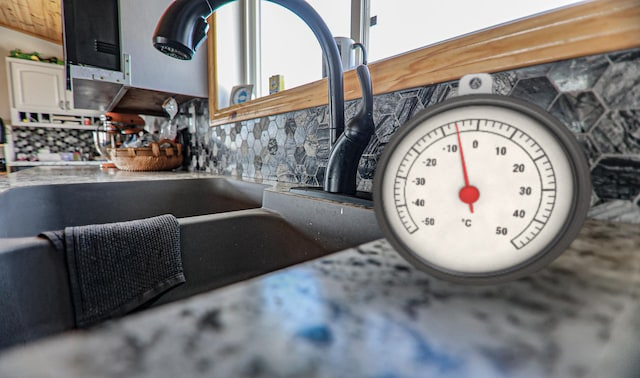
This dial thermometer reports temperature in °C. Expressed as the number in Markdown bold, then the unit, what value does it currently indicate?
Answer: **-6** °C
